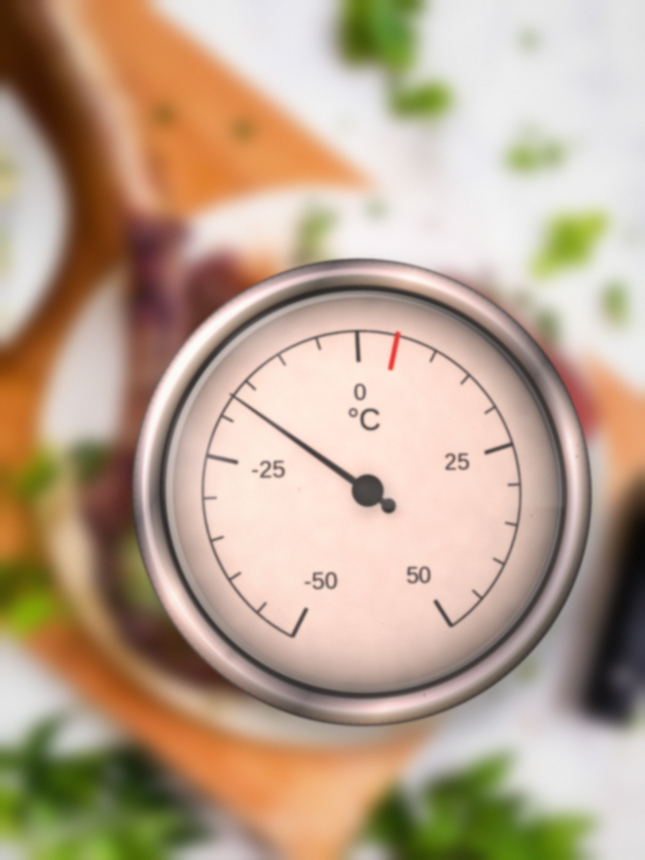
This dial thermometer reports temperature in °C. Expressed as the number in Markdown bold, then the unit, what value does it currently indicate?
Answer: **-17.5** °C
